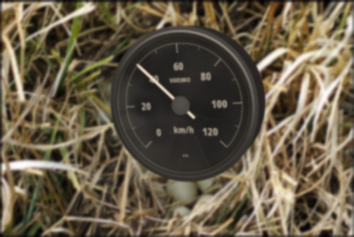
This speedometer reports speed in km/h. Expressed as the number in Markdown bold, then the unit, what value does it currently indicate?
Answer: **40** km/h
